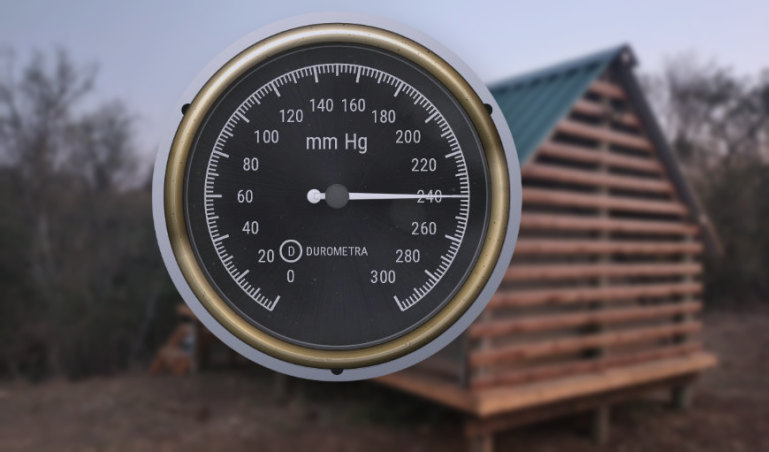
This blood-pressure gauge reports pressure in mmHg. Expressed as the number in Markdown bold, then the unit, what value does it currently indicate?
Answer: **240** mmHg
